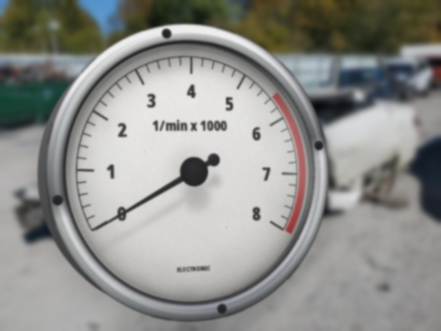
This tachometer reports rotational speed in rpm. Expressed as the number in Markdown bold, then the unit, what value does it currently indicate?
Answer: **0** rpm
